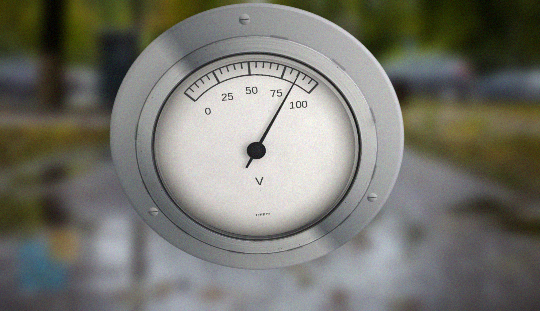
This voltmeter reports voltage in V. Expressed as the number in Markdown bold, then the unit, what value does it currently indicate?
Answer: **85** V
